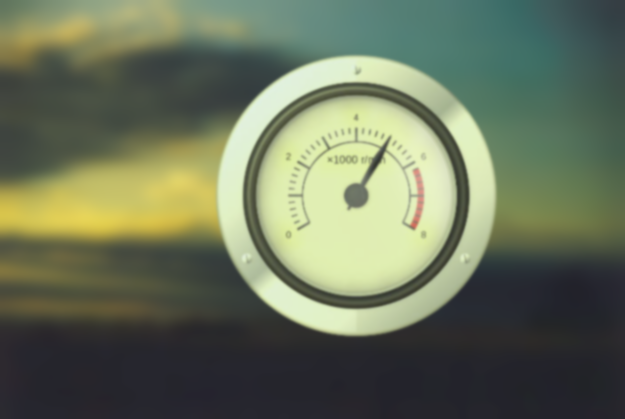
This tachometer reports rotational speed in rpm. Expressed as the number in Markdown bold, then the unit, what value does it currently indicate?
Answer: **5000** rpm
